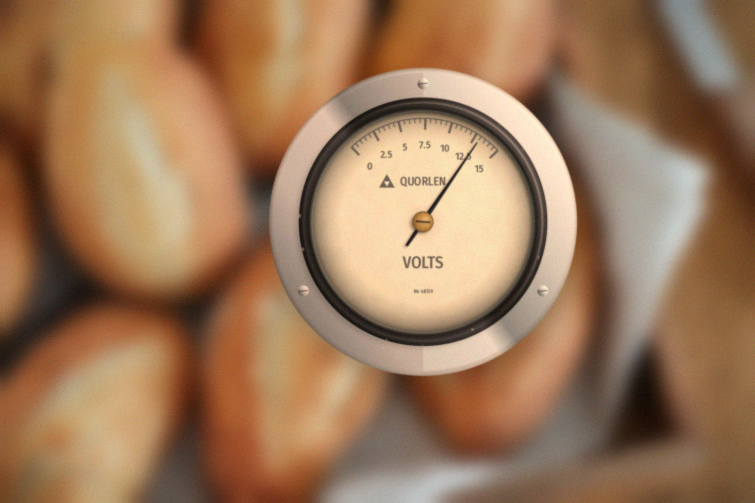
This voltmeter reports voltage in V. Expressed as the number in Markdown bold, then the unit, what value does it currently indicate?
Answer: **13** V
